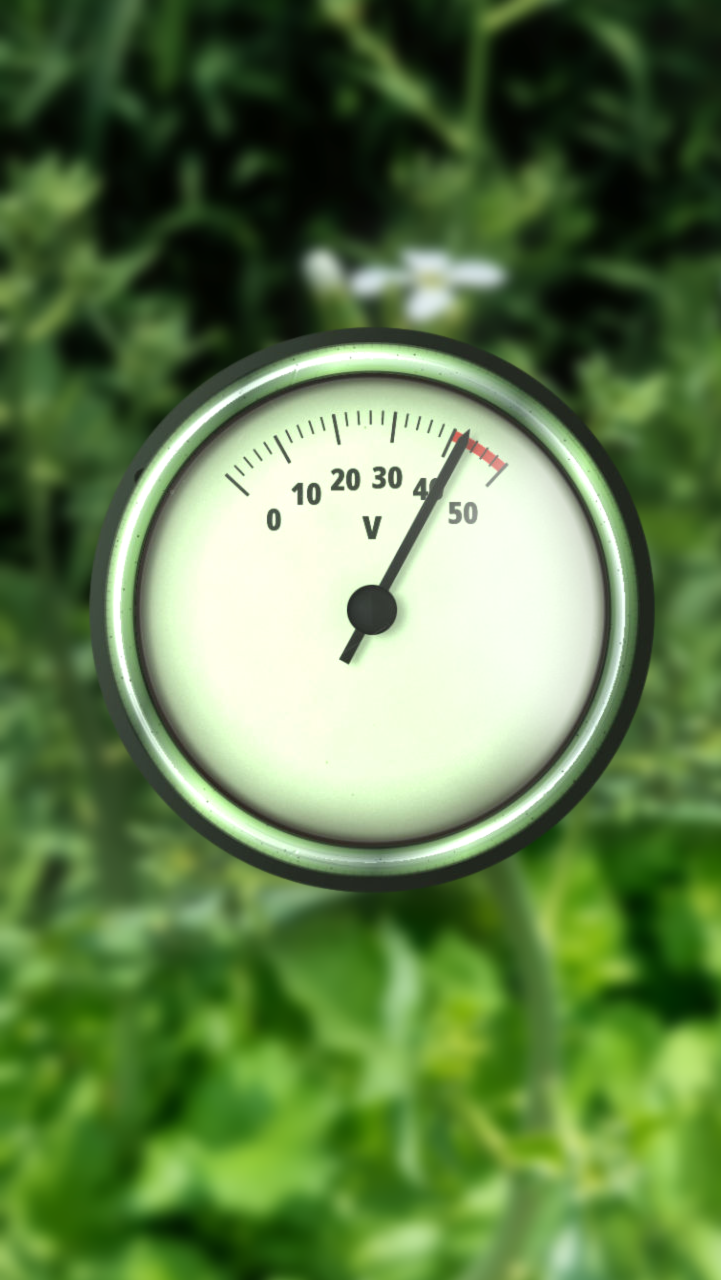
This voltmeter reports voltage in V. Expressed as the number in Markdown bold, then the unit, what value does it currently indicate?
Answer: **42** V
